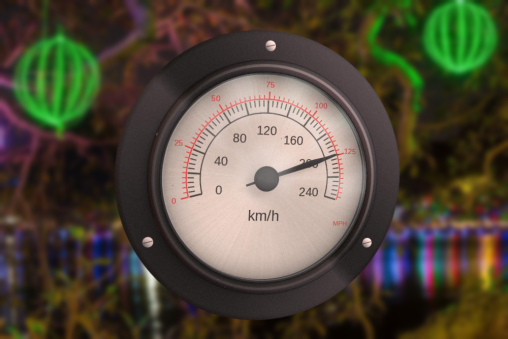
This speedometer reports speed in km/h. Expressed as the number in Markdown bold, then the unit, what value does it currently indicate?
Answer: **200** km/h
